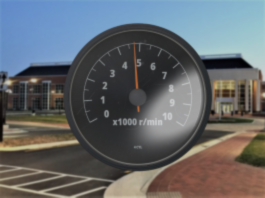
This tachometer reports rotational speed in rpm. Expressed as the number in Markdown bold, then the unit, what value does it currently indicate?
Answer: **4750** rpm
